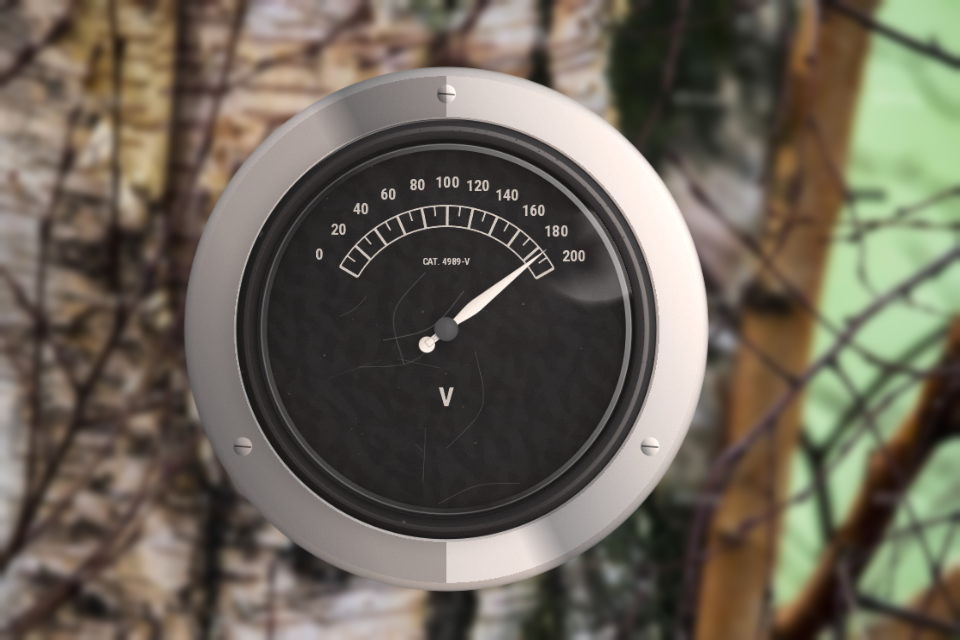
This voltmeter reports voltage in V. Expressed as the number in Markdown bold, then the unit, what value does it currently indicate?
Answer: **185** V
